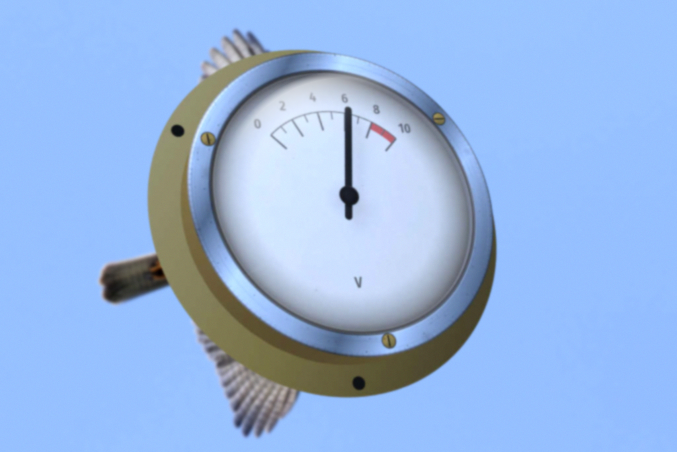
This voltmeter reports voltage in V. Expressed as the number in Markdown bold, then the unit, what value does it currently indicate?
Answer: **6** V
